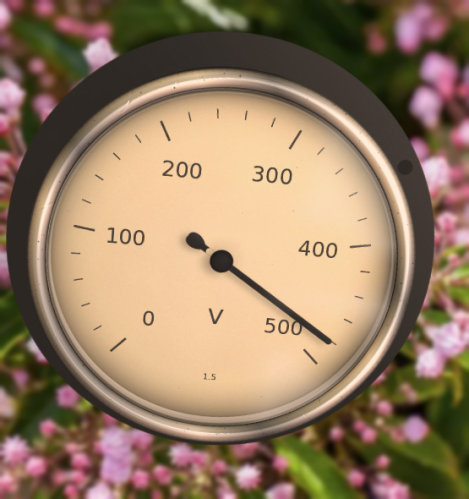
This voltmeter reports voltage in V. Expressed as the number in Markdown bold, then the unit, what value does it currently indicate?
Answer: **480** V
